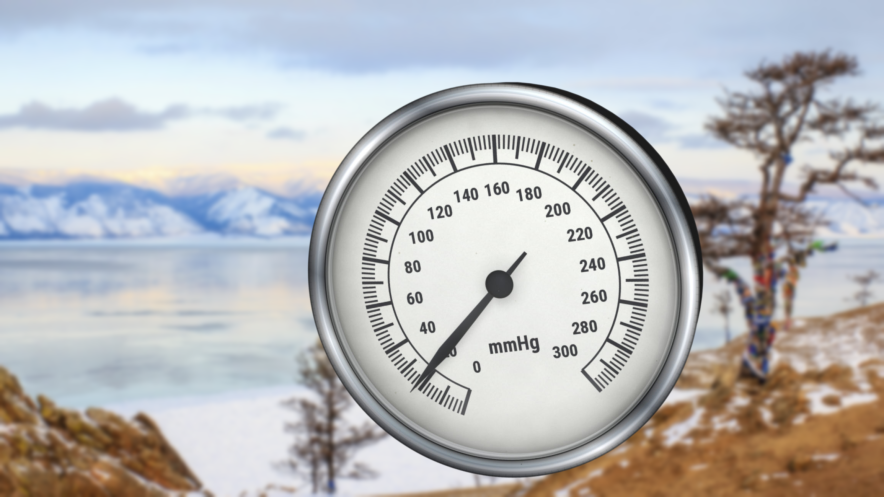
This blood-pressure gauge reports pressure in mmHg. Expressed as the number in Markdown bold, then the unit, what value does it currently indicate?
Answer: **22** mmHg
